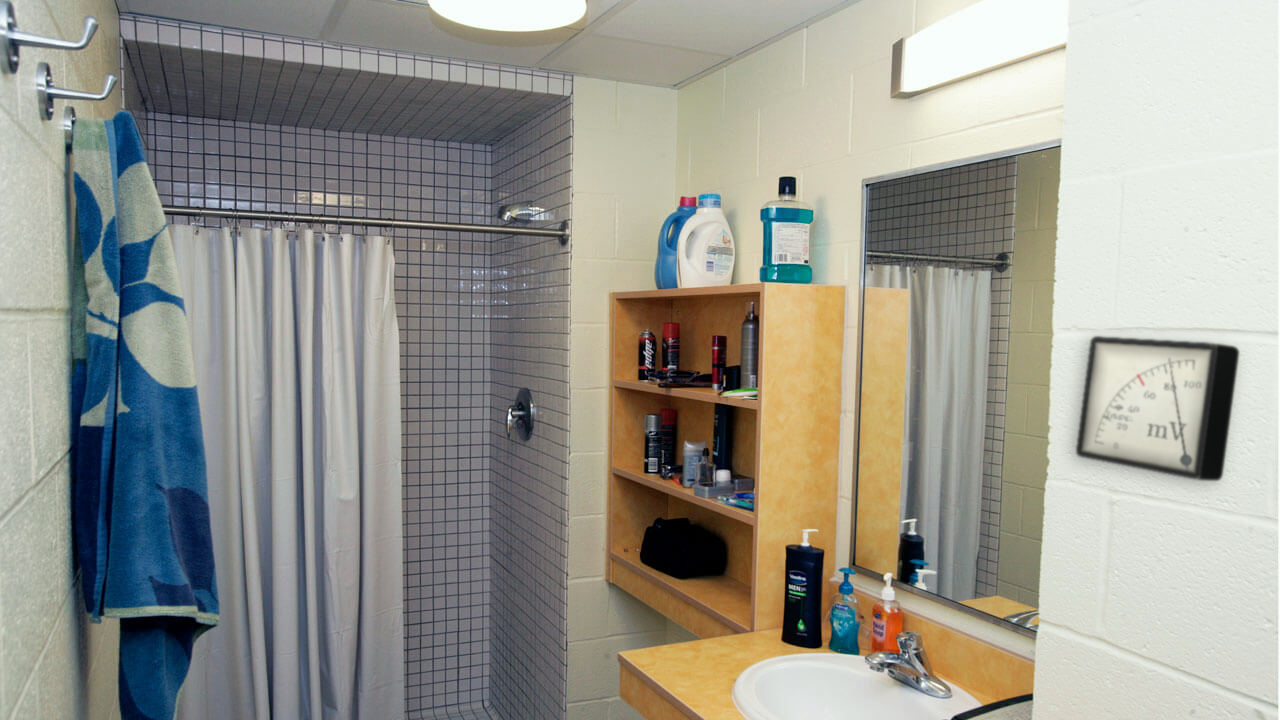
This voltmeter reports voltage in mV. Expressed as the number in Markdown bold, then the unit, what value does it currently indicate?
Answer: **85** mV
